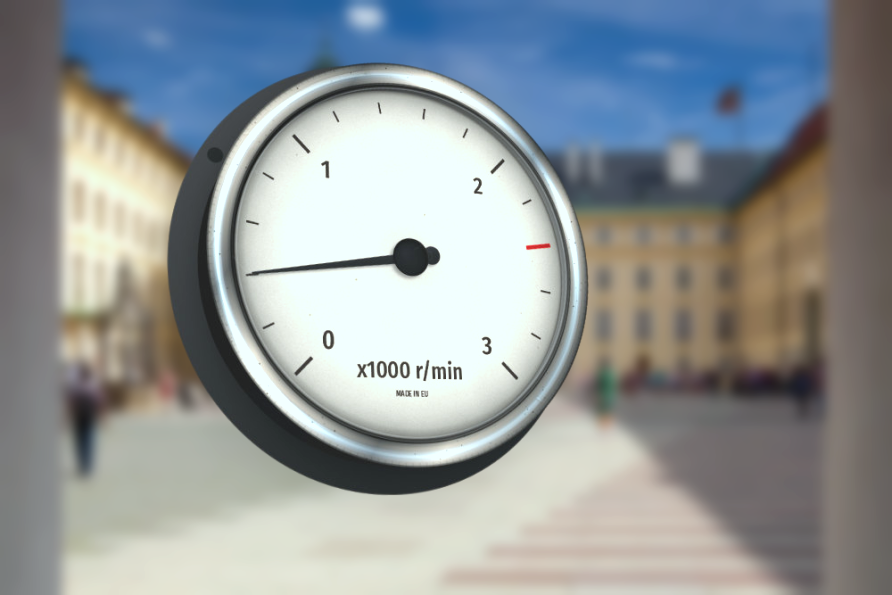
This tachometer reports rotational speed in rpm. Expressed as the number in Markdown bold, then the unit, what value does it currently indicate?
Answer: **400** rpm
